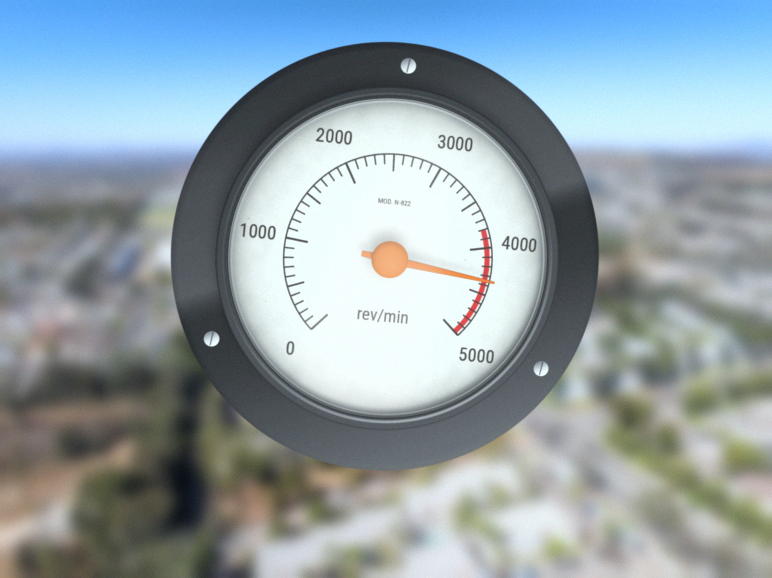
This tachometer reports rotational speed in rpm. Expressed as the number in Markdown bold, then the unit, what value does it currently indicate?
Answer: **4350** rpm
